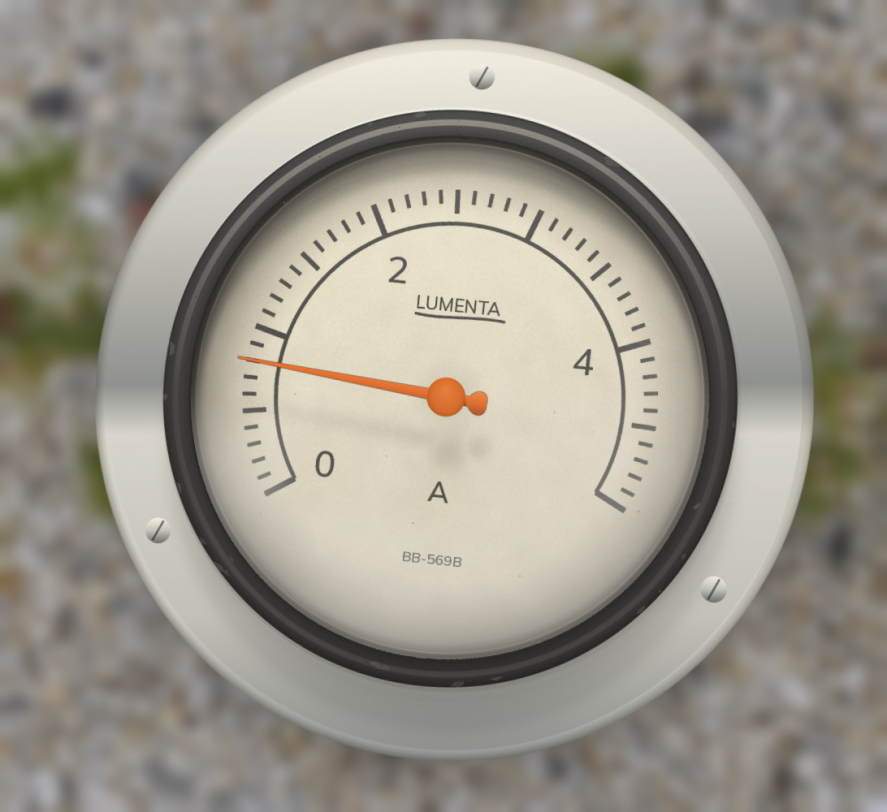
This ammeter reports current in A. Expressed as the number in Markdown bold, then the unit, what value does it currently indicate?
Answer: **0.8** A
